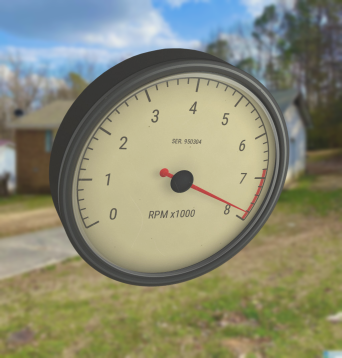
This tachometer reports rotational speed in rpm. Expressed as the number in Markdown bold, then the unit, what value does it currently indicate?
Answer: **7800** rpm
